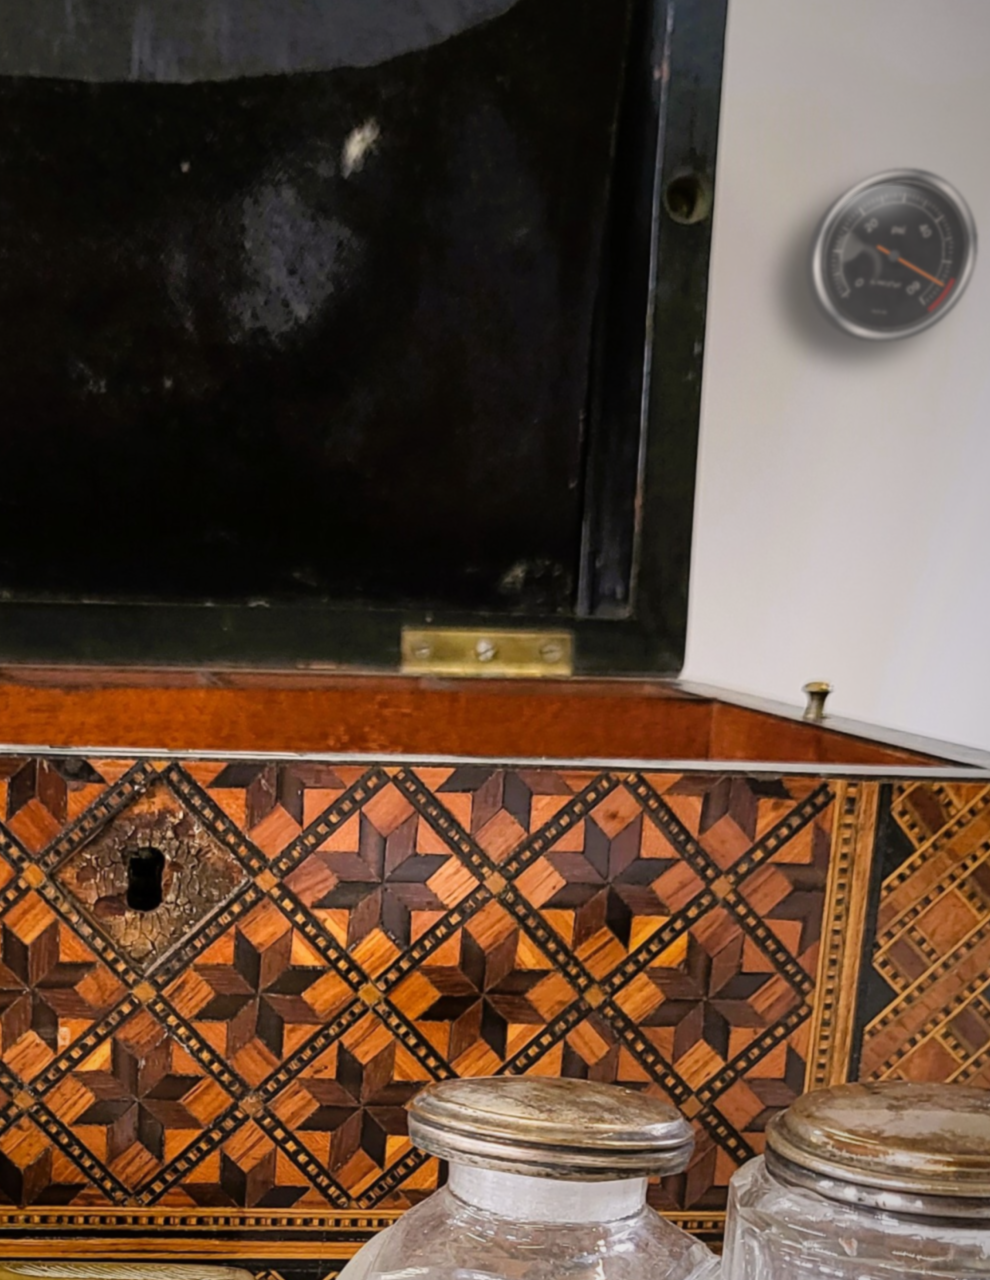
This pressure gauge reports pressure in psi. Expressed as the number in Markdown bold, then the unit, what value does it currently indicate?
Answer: **55** psi
